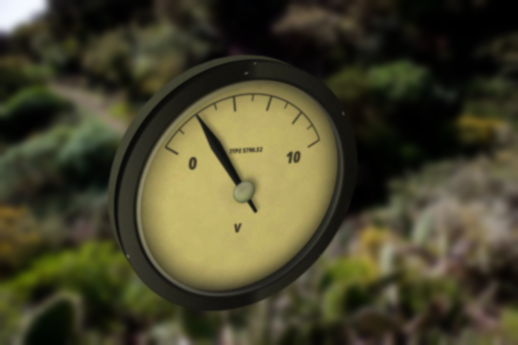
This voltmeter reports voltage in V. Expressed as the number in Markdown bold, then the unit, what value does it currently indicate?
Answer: **2** V
